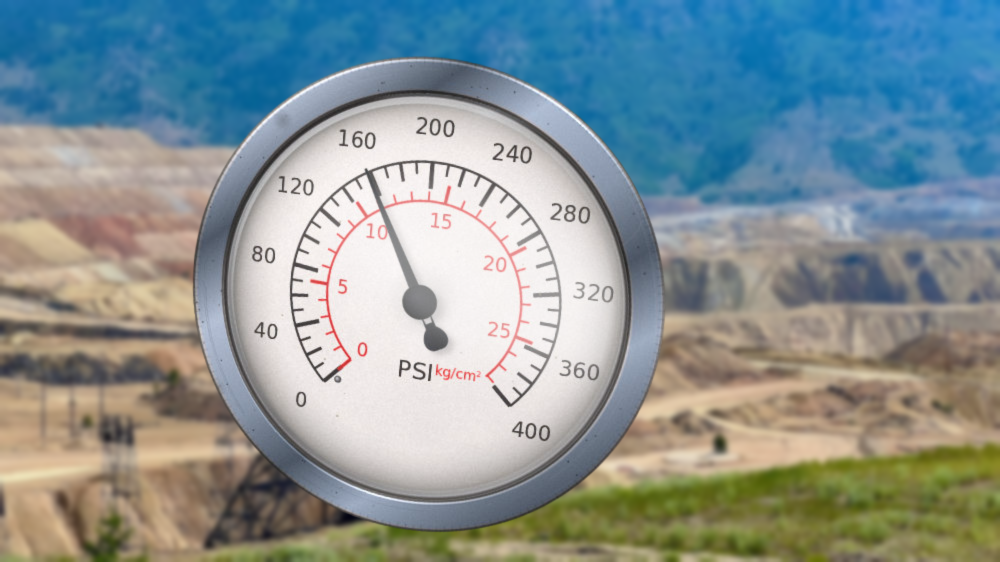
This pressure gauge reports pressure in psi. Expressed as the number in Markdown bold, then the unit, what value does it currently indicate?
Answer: **160** psi
